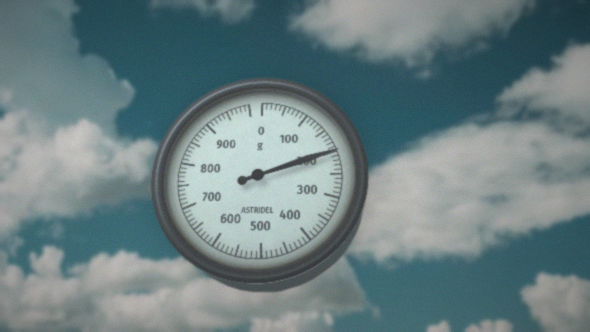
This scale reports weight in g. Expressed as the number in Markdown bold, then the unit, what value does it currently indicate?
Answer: **200** g
